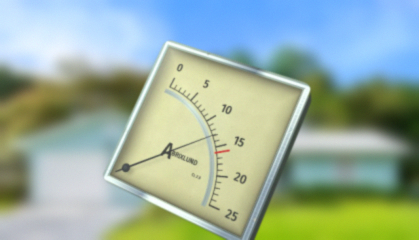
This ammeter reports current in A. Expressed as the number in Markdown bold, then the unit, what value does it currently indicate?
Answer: **13** A
